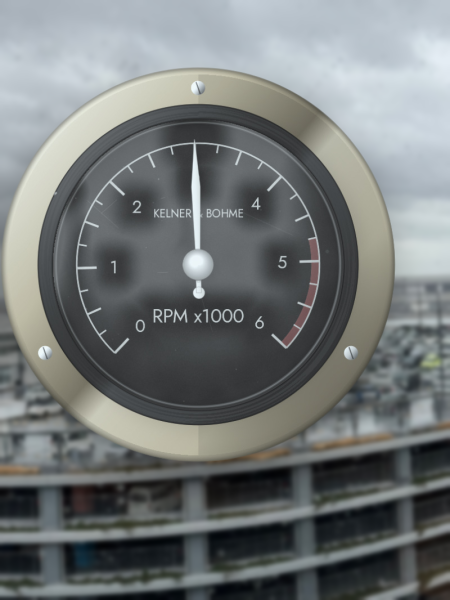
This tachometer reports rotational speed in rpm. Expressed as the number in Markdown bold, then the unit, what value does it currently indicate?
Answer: **3000** rpm
